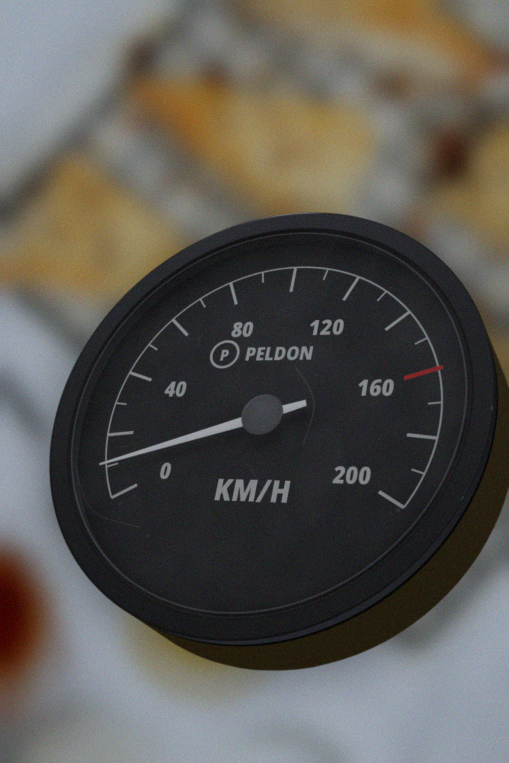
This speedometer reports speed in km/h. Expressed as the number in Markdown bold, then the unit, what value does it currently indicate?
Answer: **10** km/h
